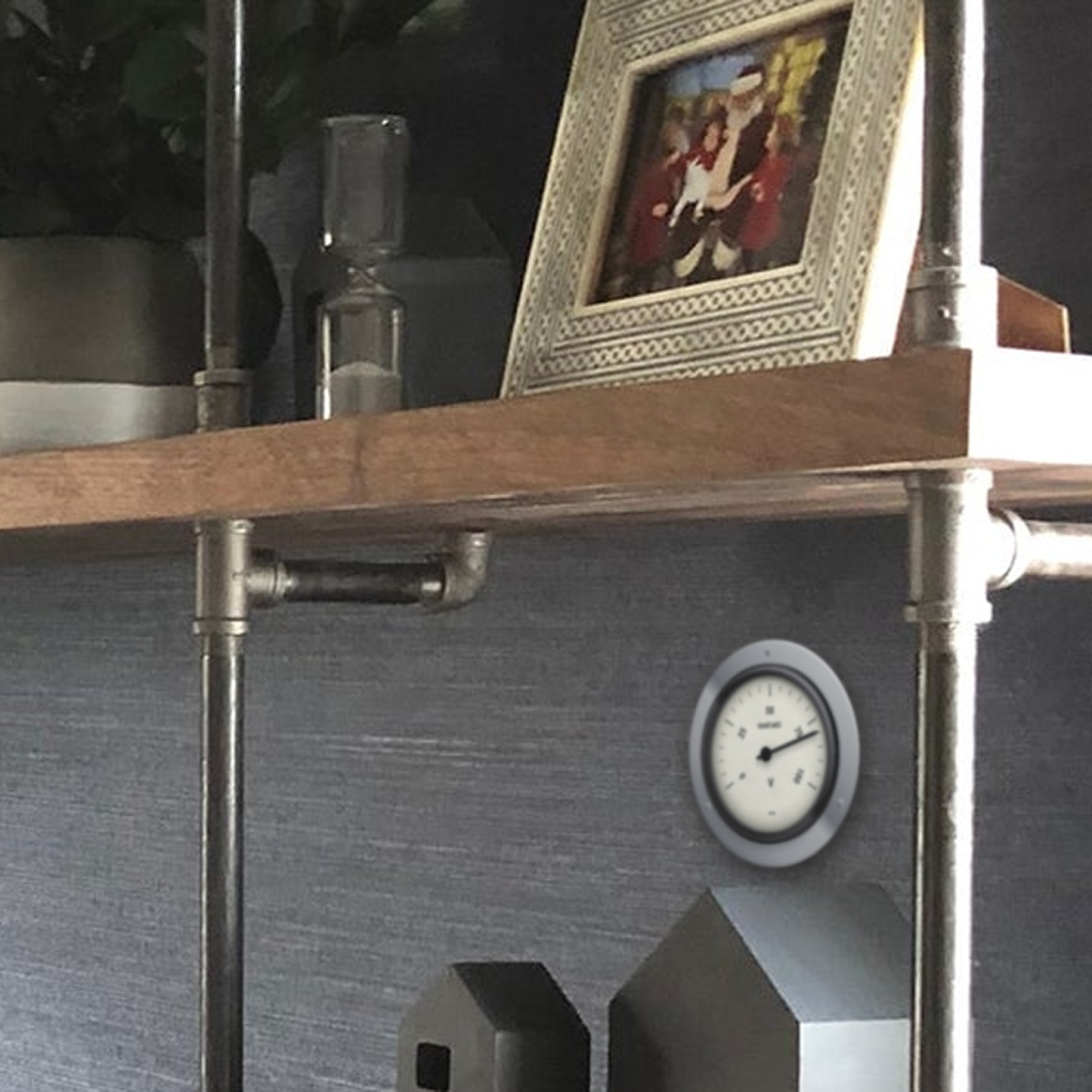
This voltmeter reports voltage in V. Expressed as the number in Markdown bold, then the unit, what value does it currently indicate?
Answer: **80** V
